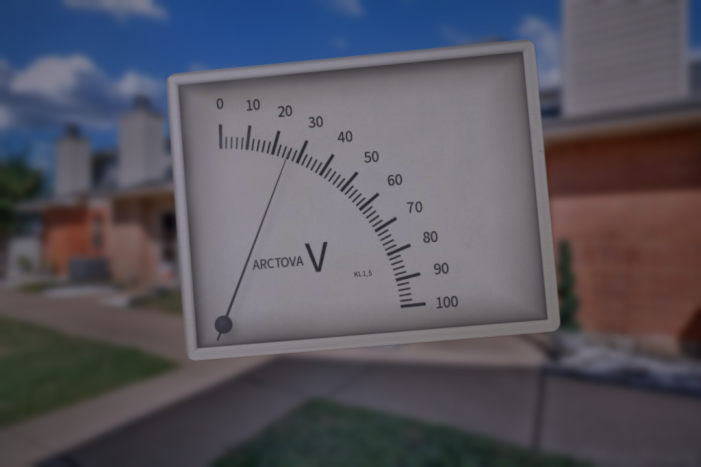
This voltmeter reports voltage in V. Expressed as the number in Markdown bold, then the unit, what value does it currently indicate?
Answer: **26** V
